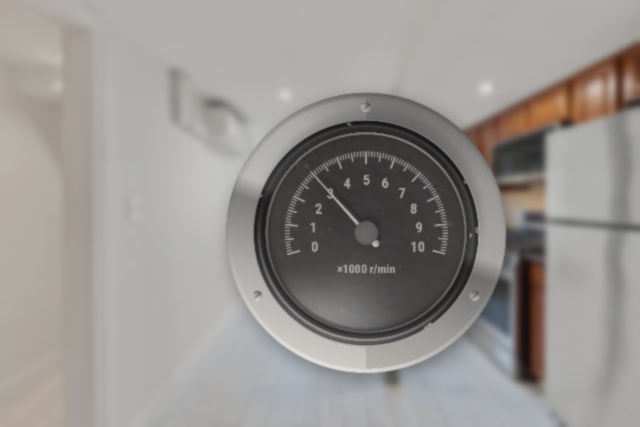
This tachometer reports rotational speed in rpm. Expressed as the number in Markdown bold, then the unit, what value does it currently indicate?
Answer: **3000** rpm
